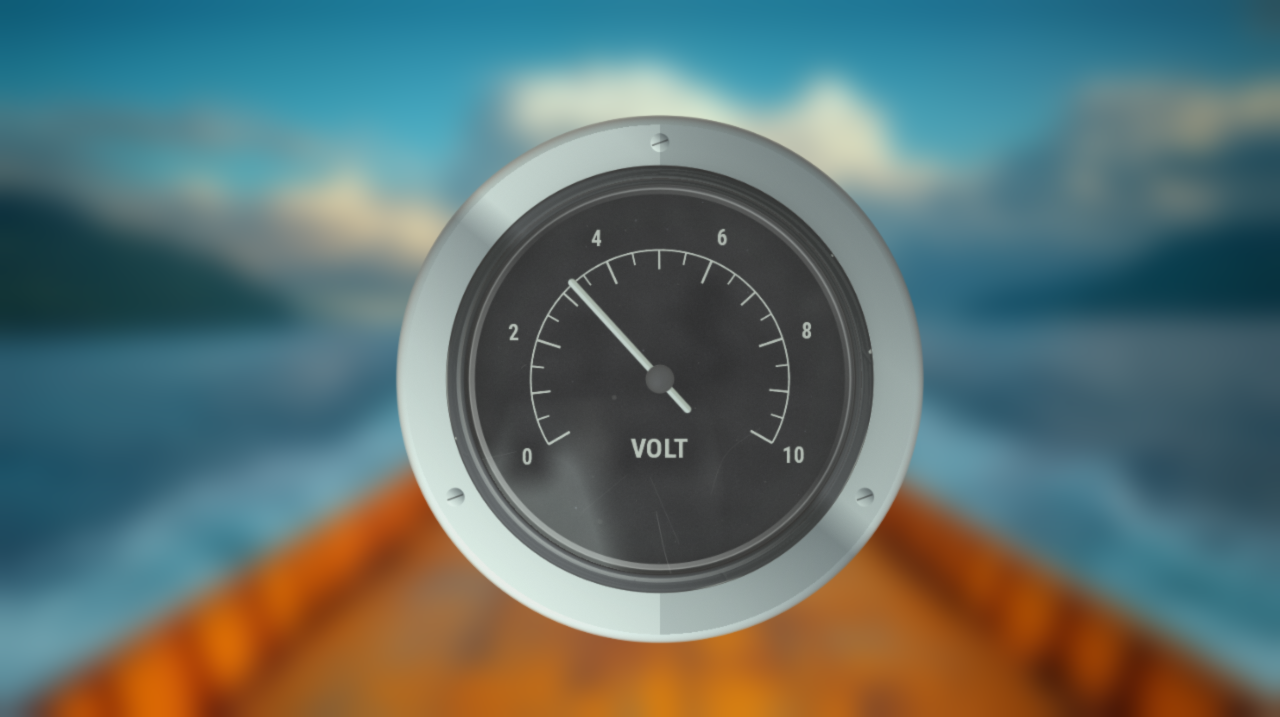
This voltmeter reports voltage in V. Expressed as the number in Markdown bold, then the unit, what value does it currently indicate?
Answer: **3.25** V
